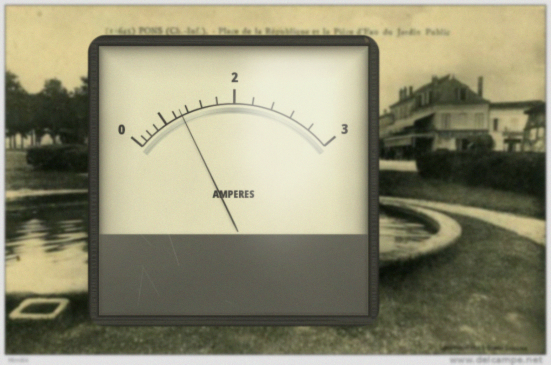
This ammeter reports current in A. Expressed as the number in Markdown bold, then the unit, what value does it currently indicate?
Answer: **1.3** A
